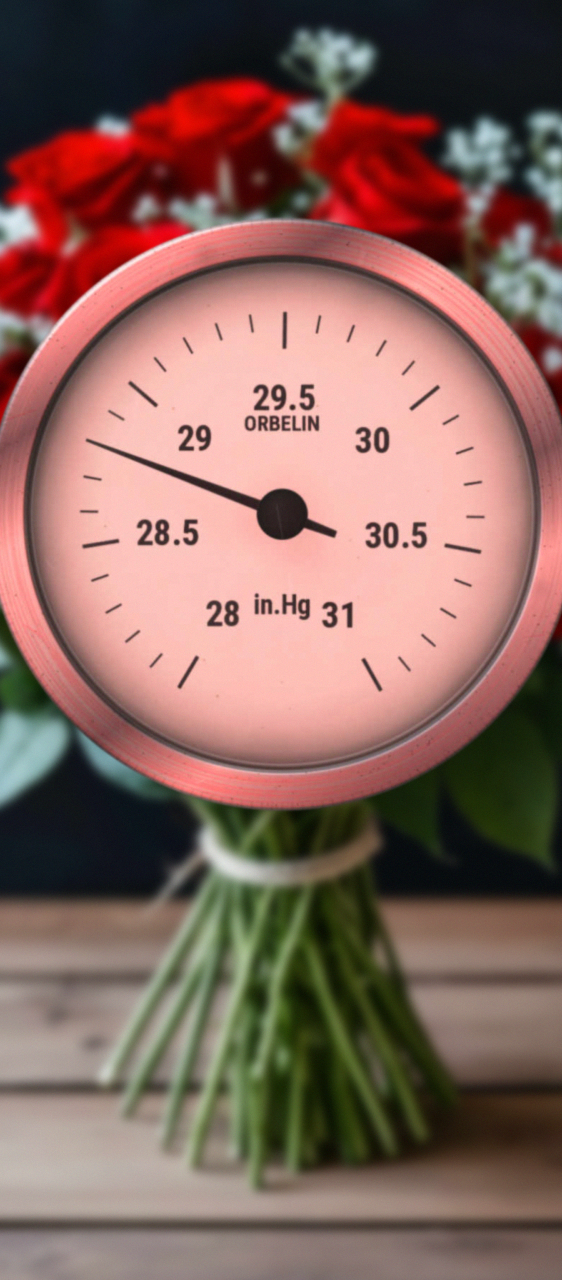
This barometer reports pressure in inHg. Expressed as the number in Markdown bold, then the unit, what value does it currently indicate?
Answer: **28.8** inHg
